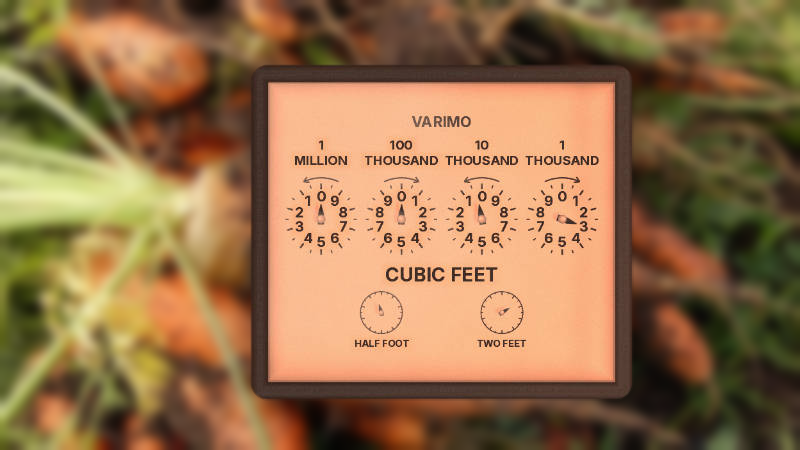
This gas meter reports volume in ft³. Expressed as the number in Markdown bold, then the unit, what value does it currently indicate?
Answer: **300** ft³
